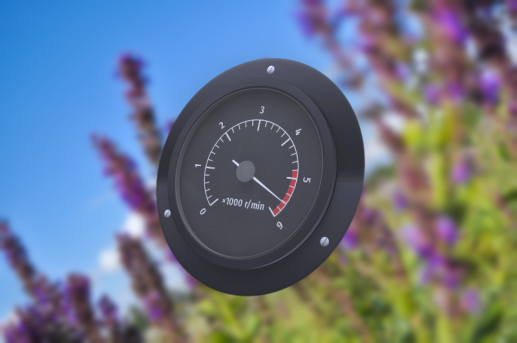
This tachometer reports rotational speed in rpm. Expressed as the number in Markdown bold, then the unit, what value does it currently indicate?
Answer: **5600** rpm
